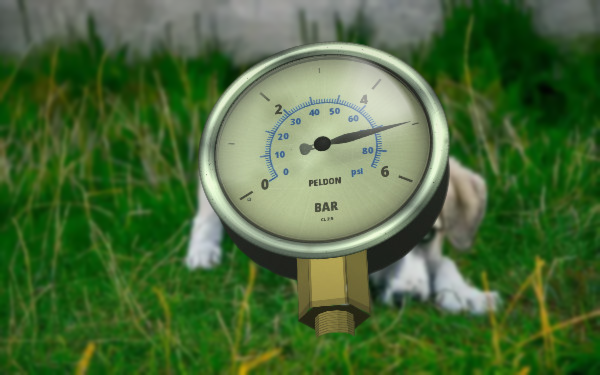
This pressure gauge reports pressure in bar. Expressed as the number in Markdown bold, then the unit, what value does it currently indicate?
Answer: **5** bar
